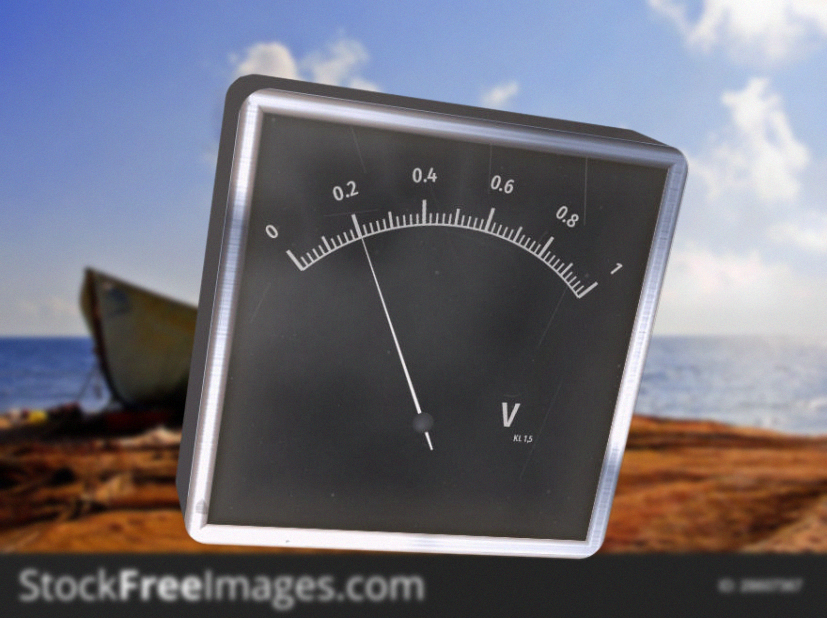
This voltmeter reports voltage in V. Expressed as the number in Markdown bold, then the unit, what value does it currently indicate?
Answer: **0.2** V
